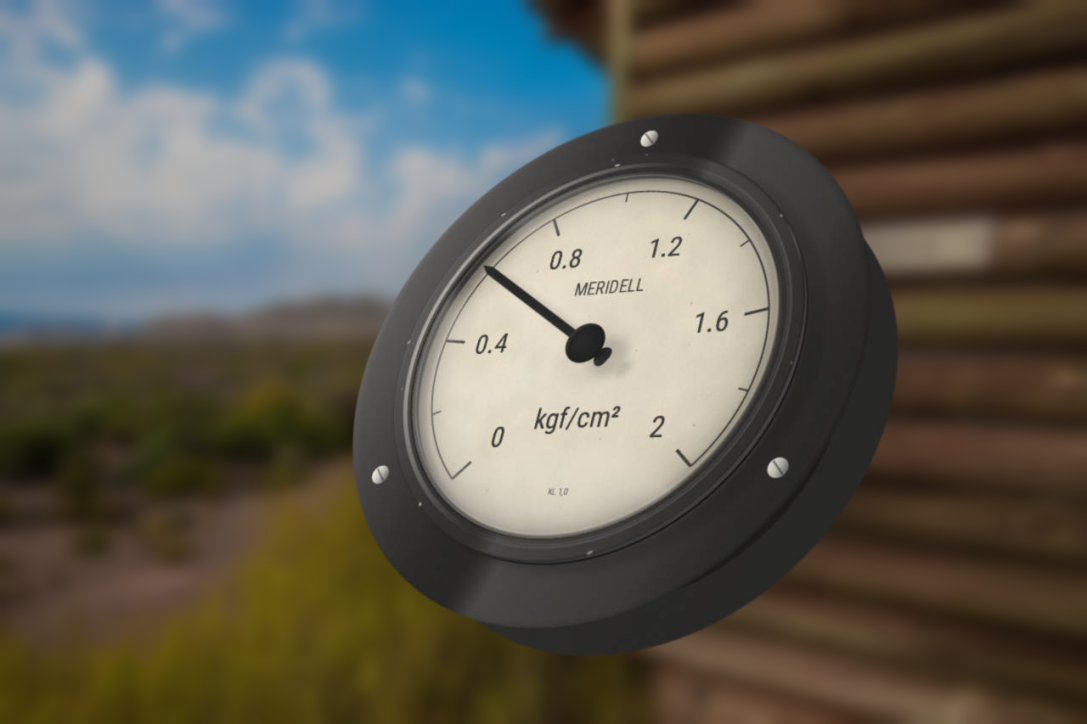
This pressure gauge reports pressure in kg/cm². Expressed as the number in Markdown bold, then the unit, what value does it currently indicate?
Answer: **0.6** kg/cm²
